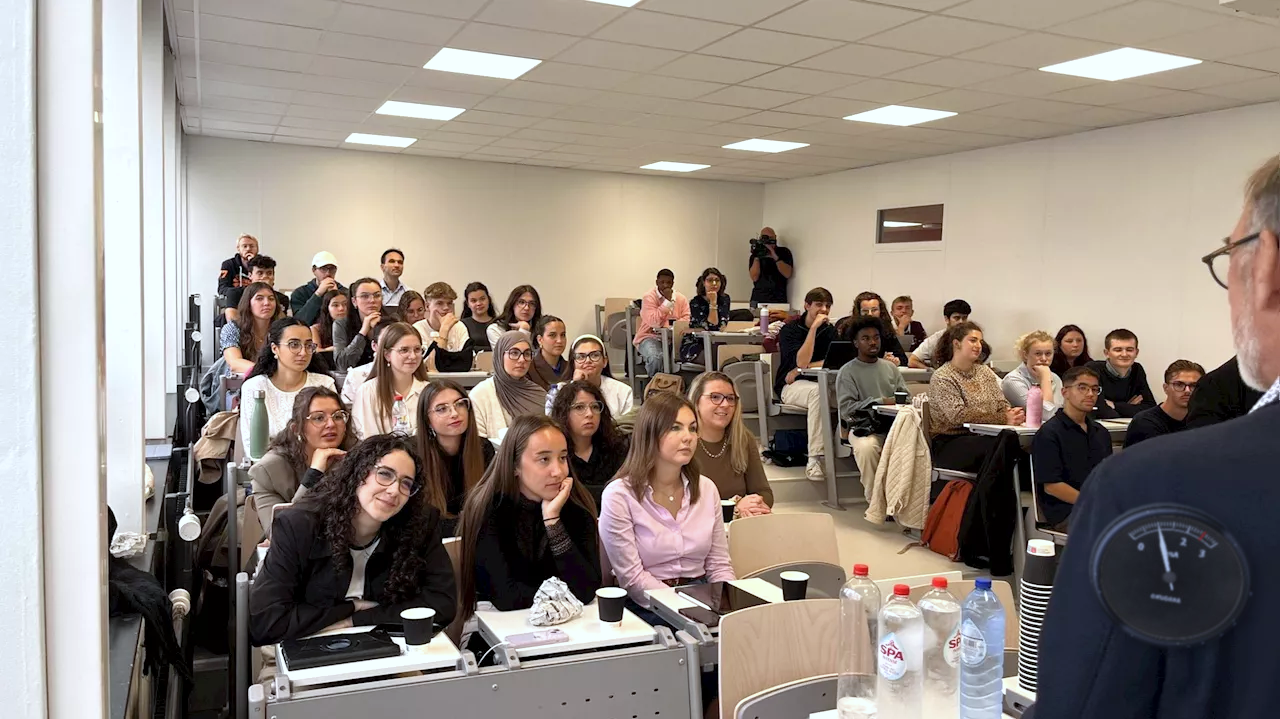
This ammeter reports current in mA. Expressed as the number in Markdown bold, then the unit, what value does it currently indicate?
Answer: **1** mA
